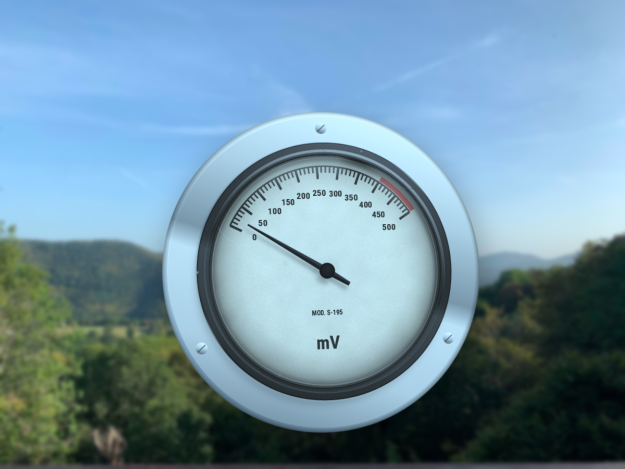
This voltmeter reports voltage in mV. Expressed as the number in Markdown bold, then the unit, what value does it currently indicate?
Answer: **20** mV
